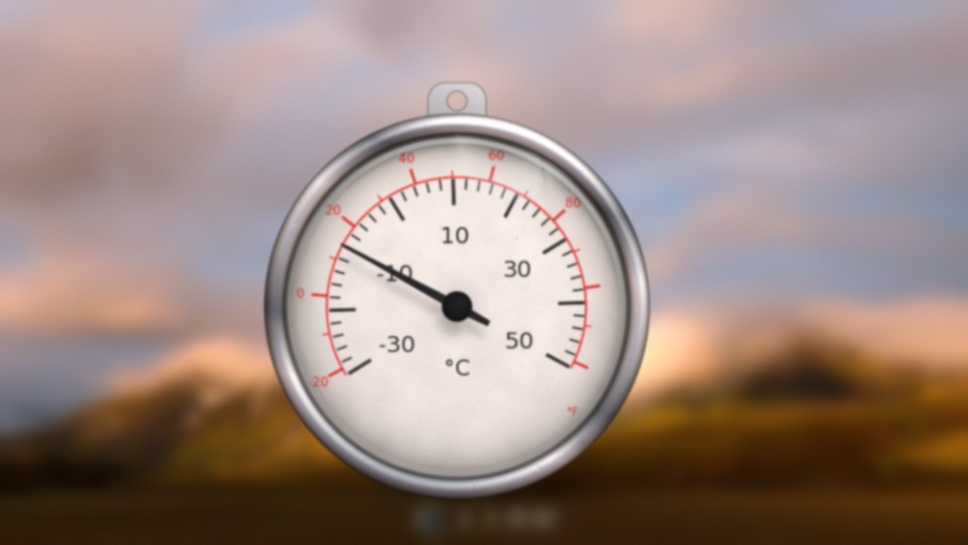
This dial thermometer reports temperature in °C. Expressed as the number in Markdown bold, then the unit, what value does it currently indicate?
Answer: **-10** °C
